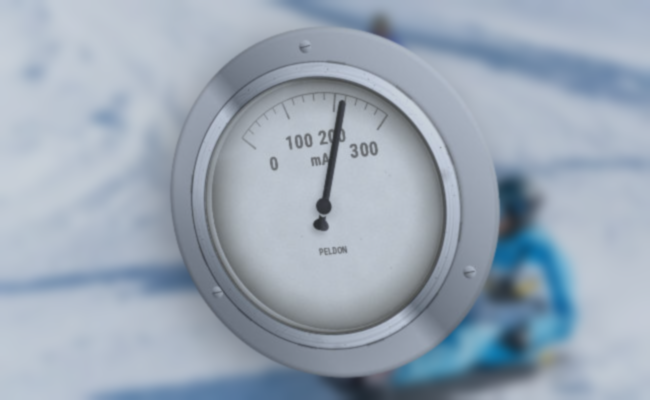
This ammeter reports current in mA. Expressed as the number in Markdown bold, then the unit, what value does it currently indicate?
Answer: **220** mA
